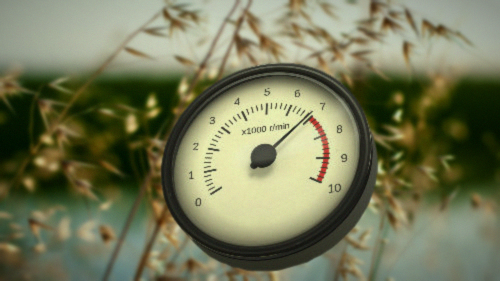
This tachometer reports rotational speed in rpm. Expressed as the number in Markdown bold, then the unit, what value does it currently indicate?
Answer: **7000** rpm
